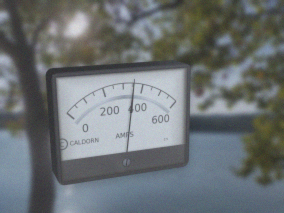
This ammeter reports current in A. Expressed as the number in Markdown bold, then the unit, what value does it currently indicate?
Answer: **350** A
